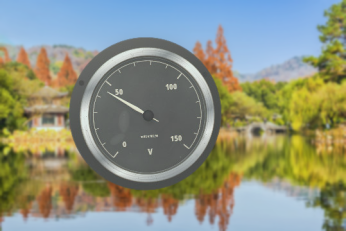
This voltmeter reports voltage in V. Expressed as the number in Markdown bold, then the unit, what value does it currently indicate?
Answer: **45** V
